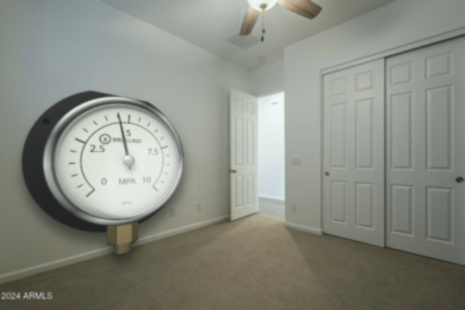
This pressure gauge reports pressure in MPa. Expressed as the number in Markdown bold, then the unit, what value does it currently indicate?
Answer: **4.5** MPa
